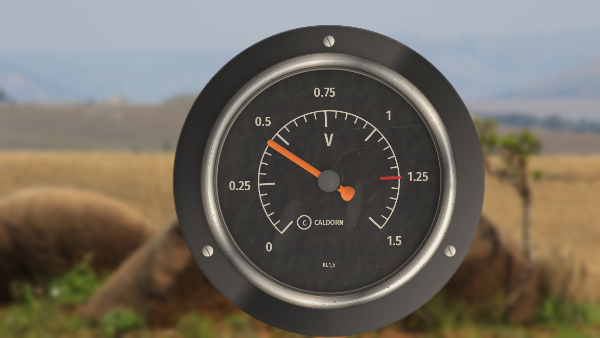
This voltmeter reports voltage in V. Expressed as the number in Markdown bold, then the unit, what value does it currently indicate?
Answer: **0.45** V
